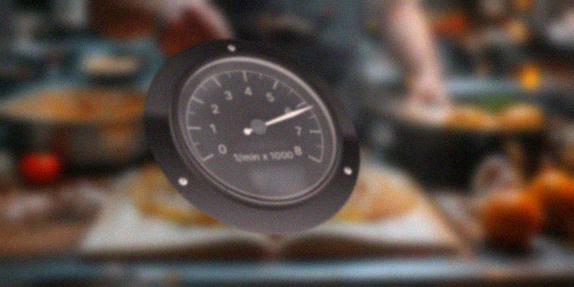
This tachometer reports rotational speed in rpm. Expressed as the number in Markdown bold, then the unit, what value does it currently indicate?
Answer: **6250** rpm
